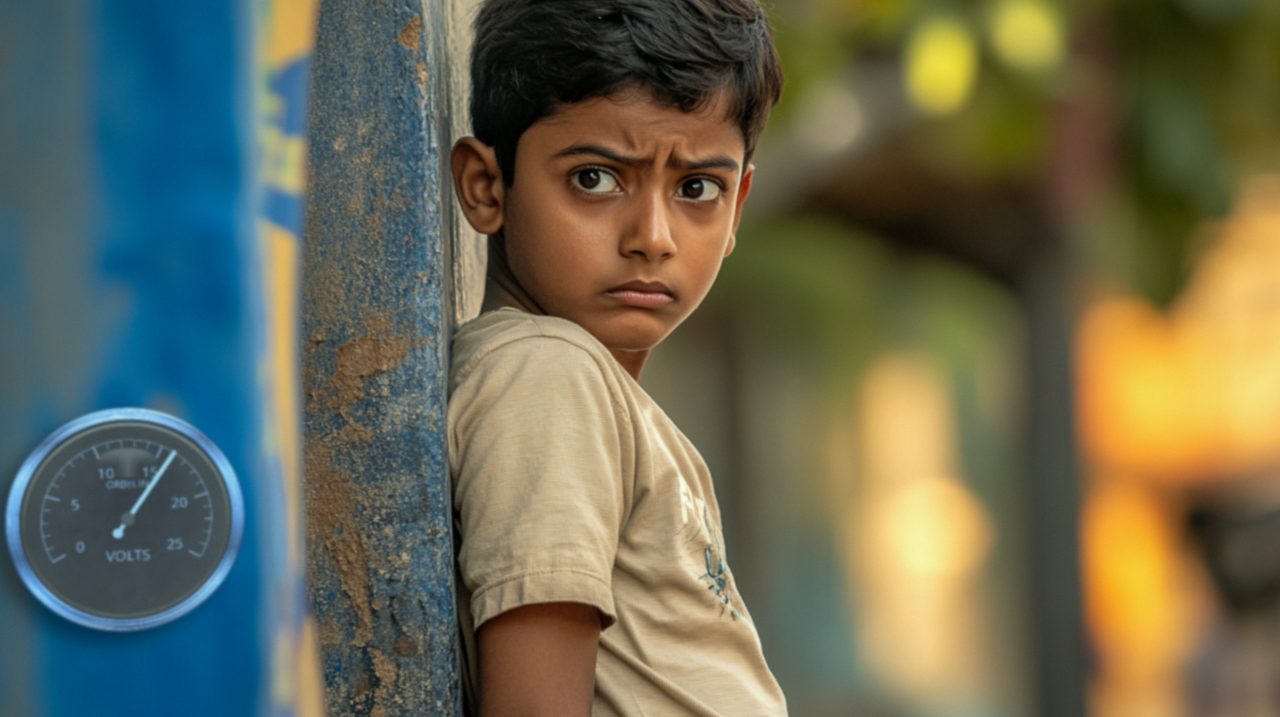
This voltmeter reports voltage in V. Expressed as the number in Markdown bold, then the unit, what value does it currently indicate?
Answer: **16** V
